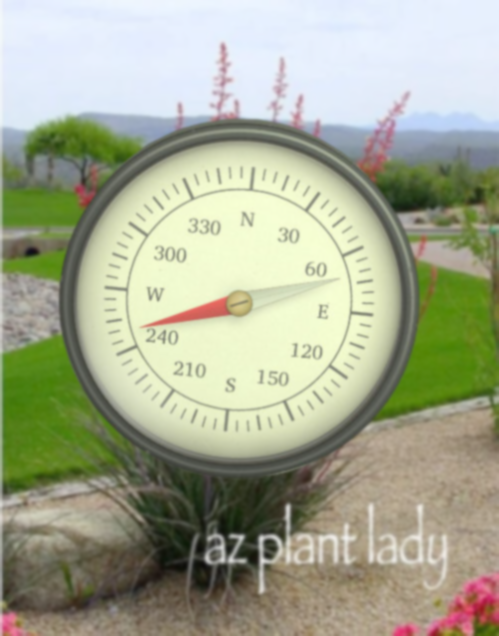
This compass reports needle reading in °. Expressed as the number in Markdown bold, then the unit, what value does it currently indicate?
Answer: **250** °
